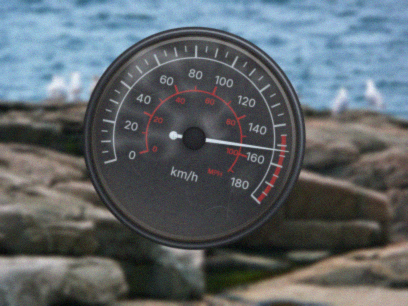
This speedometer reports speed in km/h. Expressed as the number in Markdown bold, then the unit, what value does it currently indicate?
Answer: **152.5** km/h
